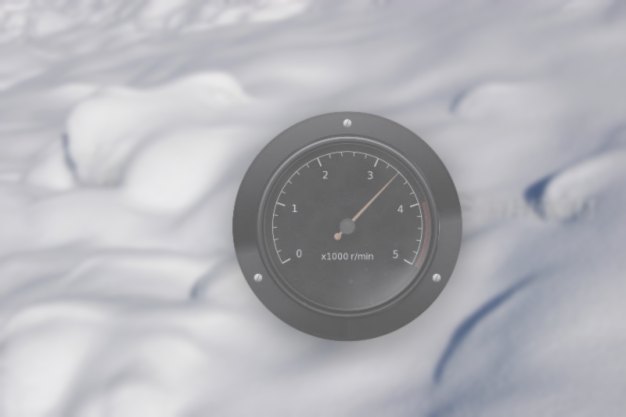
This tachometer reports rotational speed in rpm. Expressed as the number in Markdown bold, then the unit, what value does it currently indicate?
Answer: **3400** rpm
